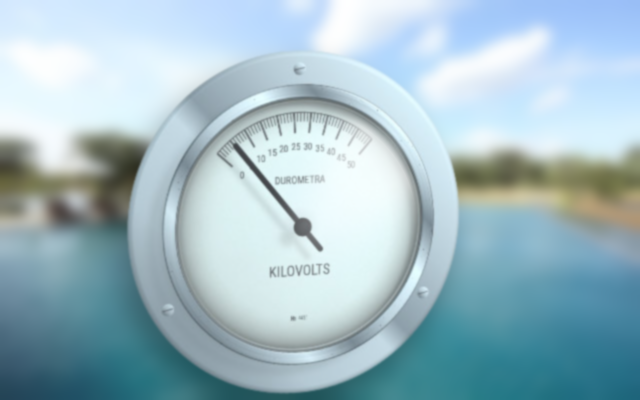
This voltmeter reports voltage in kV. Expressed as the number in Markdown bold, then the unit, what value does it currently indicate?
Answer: **5** kV
